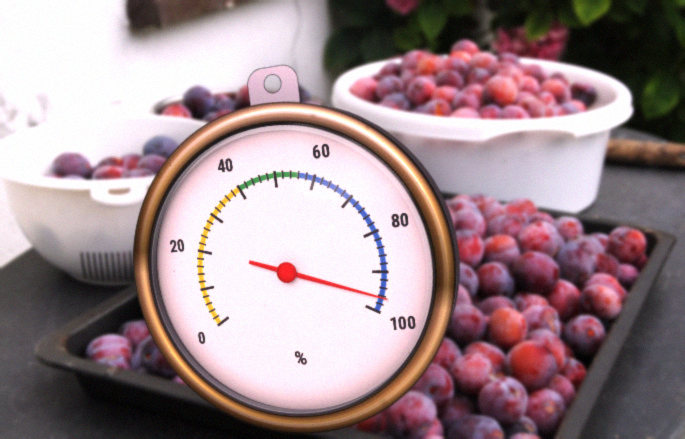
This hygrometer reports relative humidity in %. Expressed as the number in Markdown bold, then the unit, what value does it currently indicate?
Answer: **96** %
